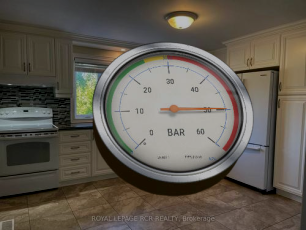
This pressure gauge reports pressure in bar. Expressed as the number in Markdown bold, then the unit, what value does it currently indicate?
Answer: **50** bar
